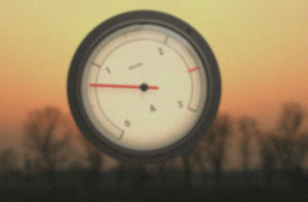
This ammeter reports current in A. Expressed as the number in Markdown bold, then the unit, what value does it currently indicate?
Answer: **0.75** A
